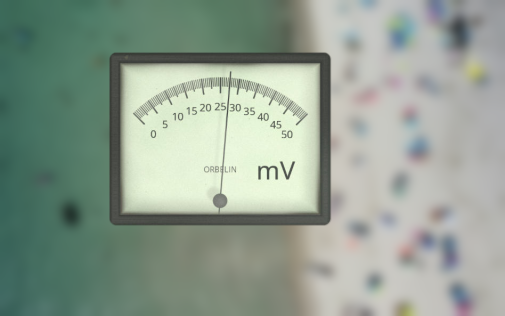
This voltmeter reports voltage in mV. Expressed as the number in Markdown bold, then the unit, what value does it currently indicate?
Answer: **27.5** mV
